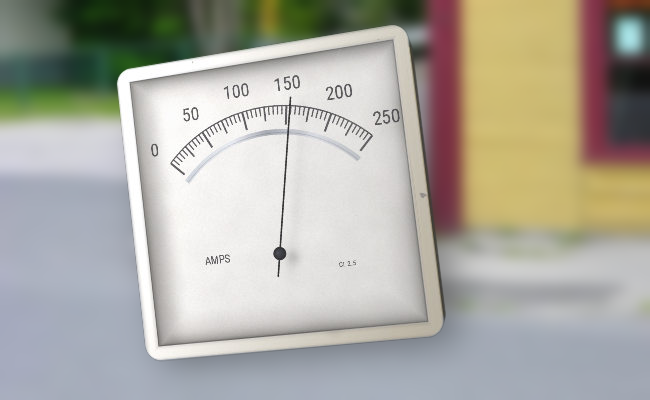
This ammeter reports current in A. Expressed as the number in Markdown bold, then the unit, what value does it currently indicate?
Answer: **155** A
